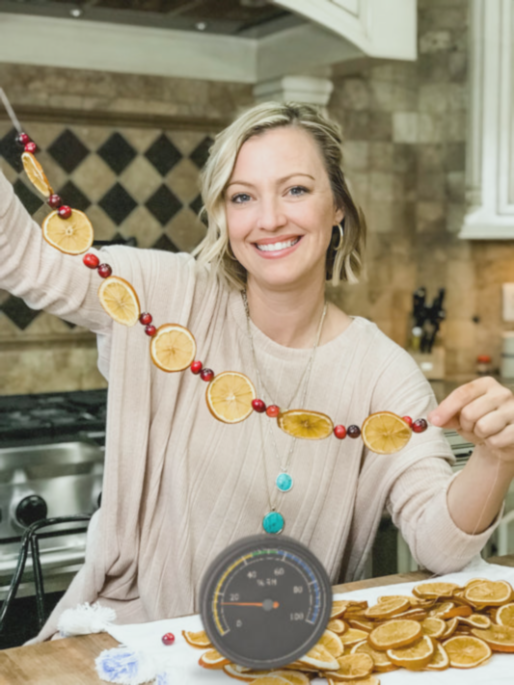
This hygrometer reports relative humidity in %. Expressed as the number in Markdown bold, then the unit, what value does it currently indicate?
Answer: **16** %
